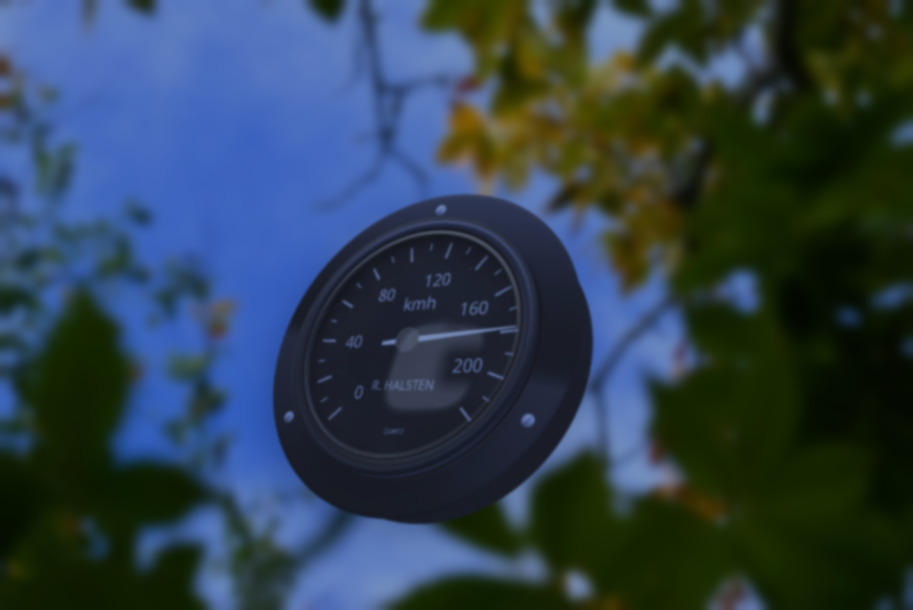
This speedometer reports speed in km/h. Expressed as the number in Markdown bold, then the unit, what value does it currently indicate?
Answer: **180** km/h
